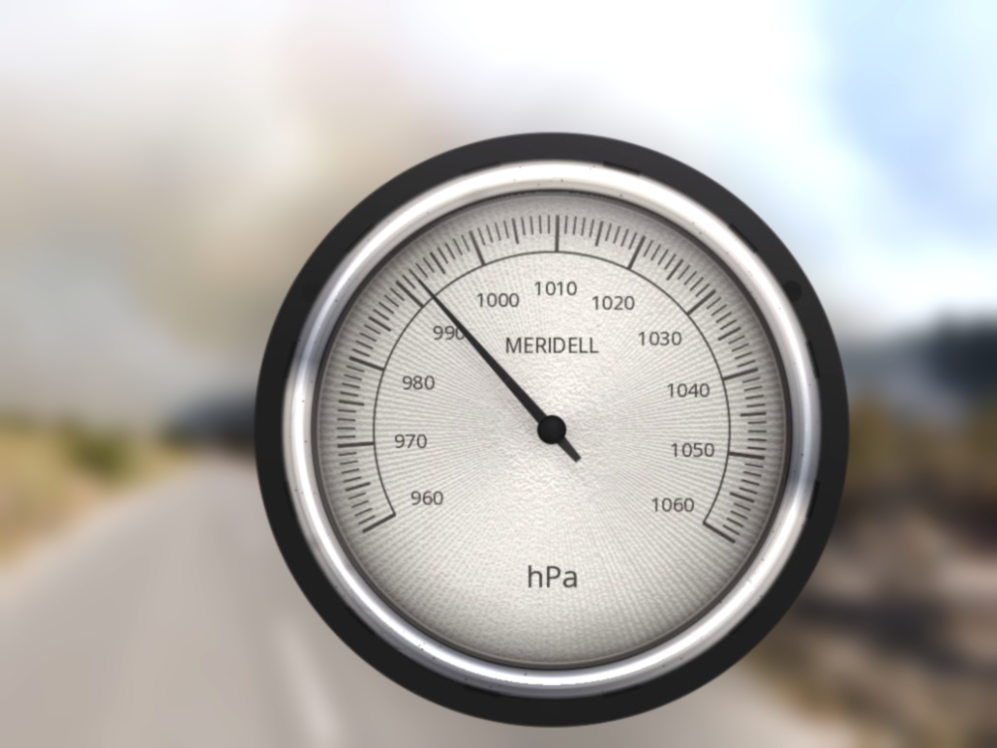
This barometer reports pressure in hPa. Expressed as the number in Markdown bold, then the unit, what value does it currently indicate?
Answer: **992** hPa
